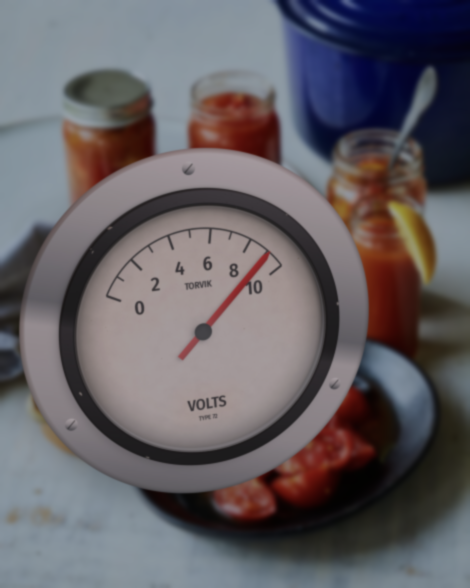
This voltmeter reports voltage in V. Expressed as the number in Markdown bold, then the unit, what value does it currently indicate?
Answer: **9** V
